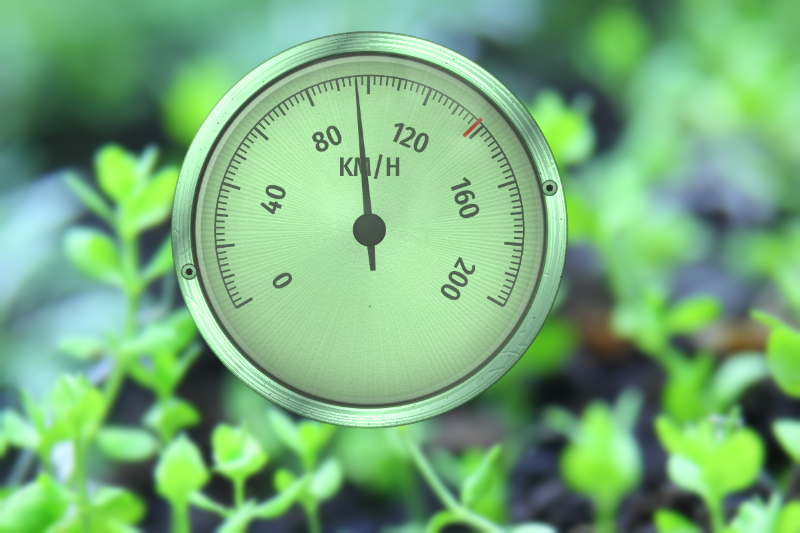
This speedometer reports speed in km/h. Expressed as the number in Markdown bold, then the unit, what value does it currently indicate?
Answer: **96** km/h
